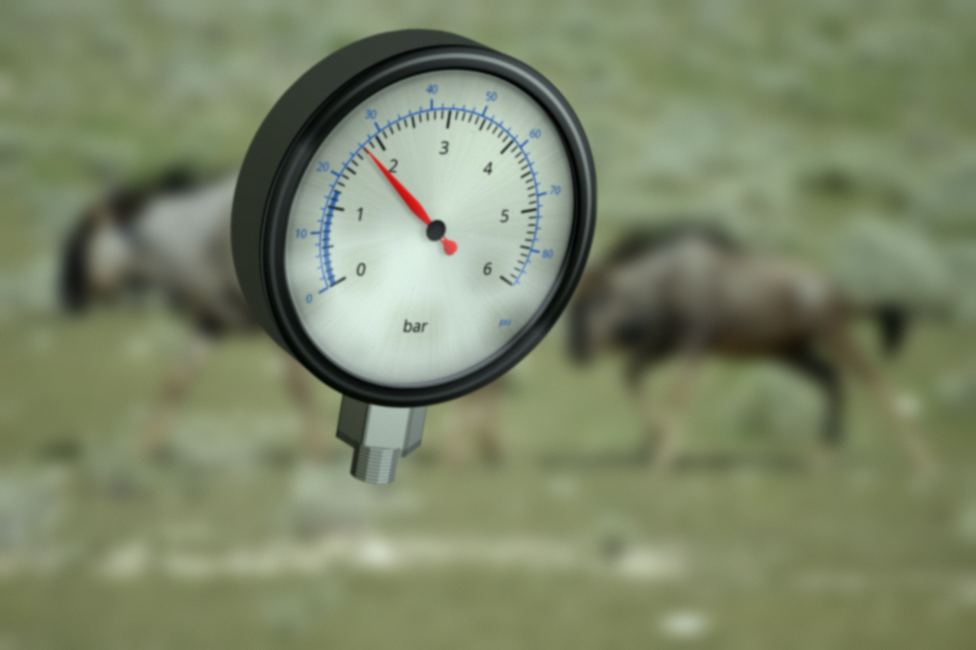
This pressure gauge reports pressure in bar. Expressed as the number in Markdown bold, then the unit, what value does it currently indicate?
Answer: **1.8** bar
